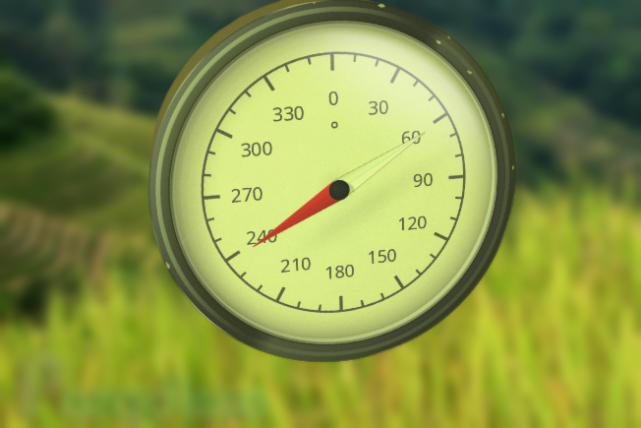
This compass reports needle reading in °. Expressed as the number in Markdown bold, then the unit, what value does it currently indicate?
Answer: **240** °
